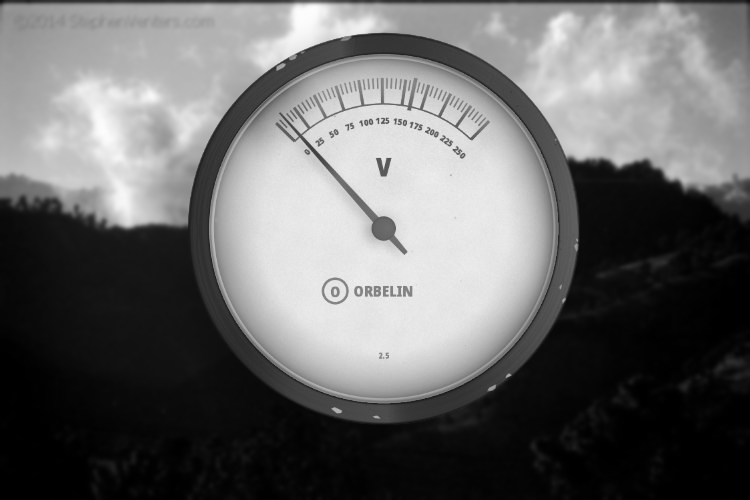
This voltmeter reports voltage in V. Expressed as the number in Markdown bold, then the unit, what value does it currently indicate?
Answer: **10** V
